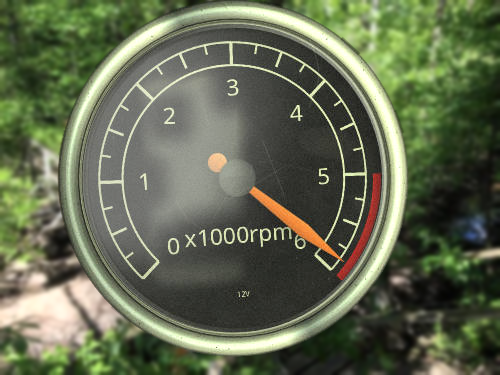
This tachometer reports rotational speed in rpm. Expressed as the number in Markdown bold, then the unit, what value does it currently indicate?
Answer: **5875** rpm
